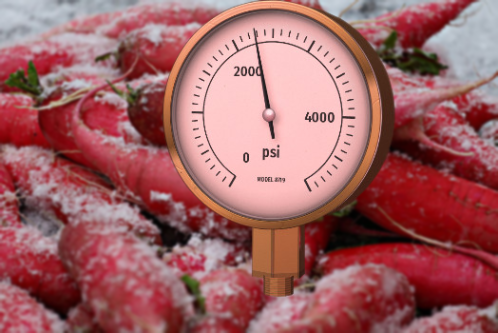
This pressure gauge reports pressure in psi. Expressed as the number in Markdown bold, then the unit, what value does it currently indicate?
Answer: **2300** psi
